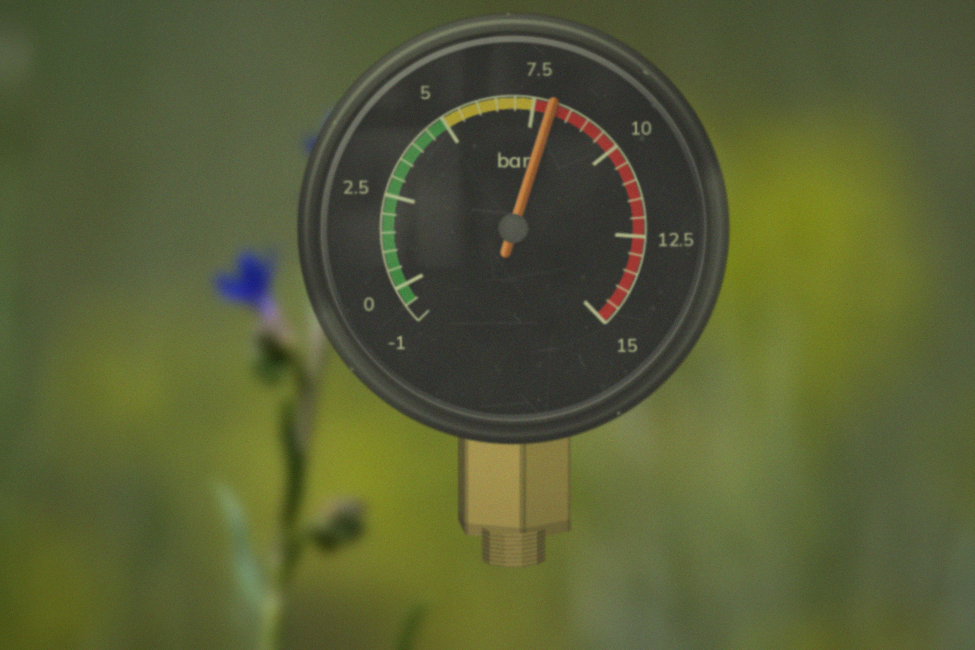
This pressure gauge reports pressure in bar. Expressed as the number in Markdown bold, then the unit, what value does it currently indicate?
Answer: **8** bar
